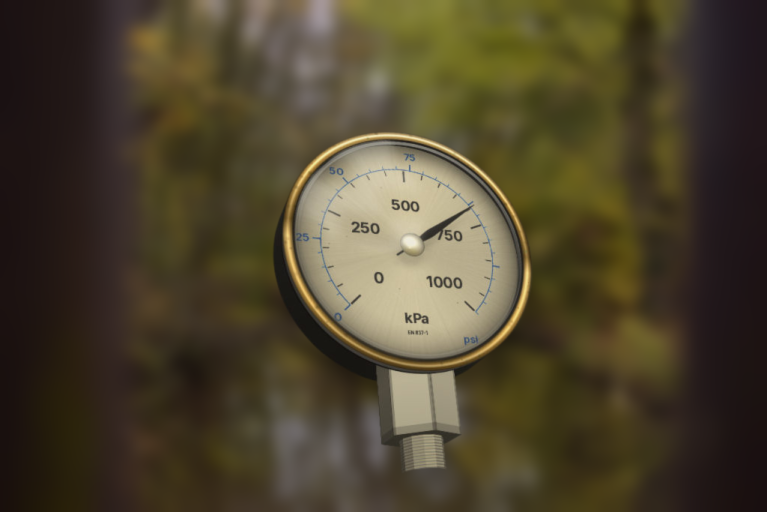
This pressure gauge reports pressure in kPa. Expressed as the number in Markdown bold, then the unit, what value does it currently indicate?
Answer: **700** kPa
